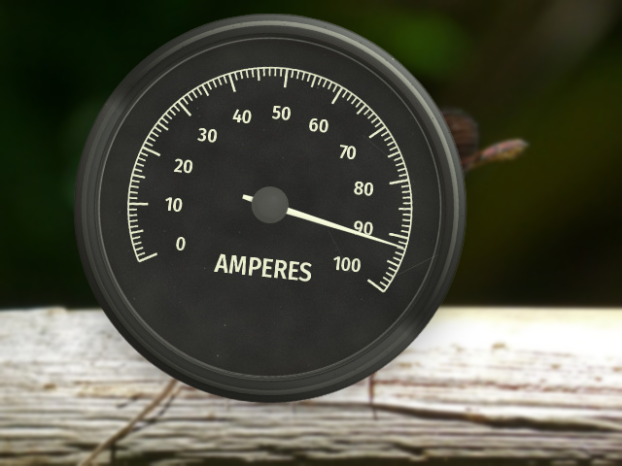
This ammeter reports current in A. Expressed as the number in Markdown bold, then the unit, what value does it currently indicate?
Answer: **92** A
